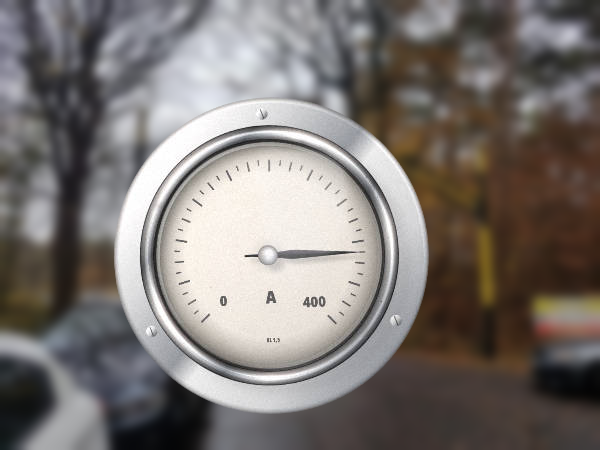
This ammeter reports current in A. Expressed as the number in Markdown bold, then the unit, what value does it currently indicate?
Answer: **330** A
